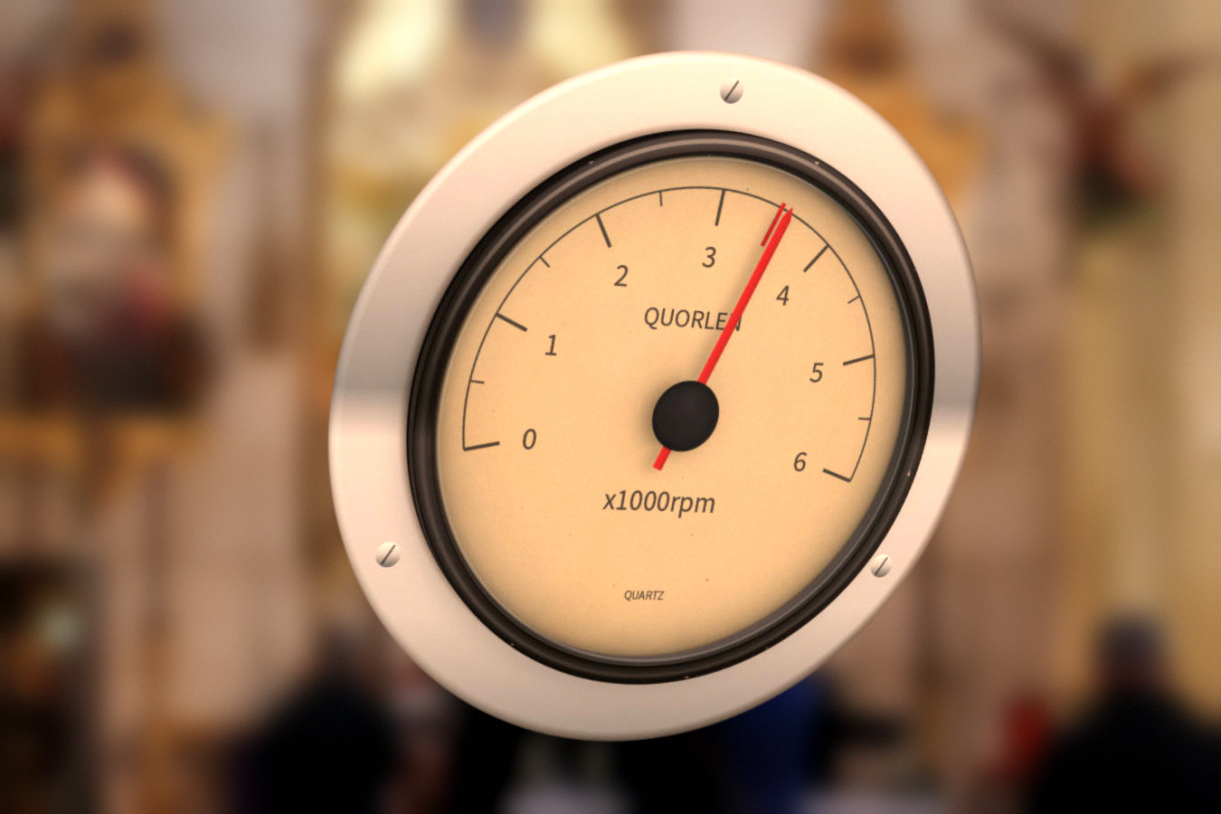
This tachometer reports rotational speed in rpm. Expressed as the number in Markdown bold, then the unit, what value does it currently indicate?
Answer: **3500** rpm
